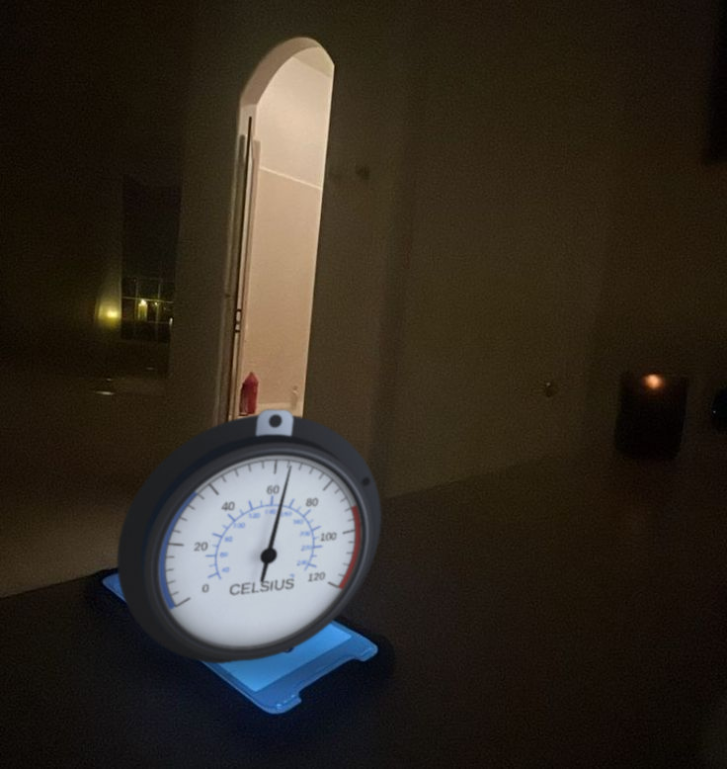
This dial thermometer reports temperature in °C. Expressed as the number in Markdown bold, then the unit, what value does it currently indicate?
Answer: **64** °C
